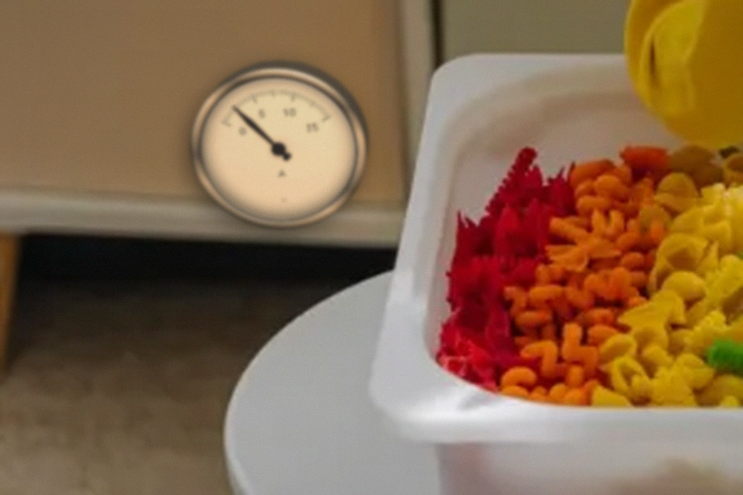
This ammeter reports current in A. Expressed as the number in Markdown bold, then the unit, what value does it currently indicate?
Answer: **2.5** A
